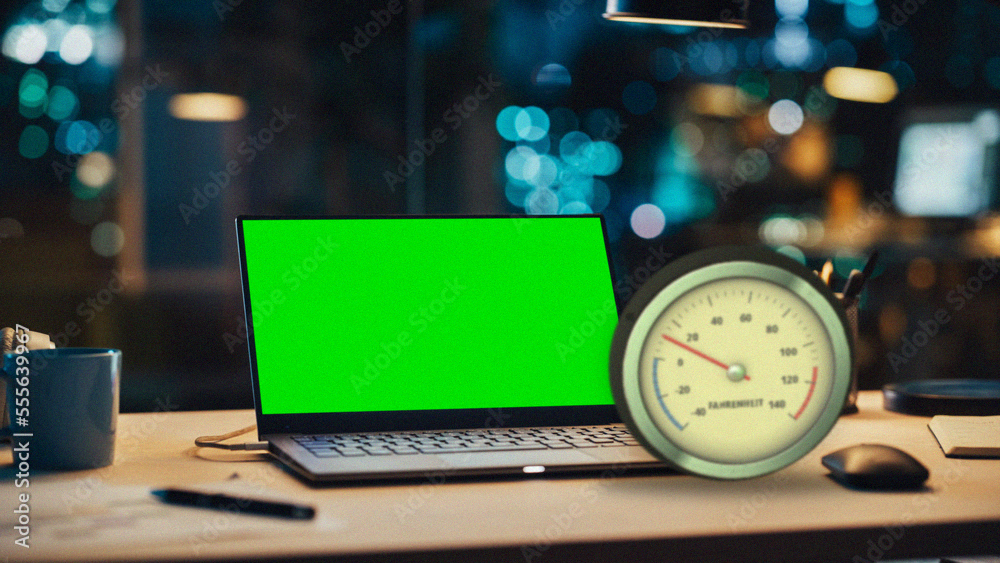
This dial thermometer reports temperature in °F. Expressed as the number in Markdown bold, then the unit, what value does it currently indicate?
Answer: **12** °F
